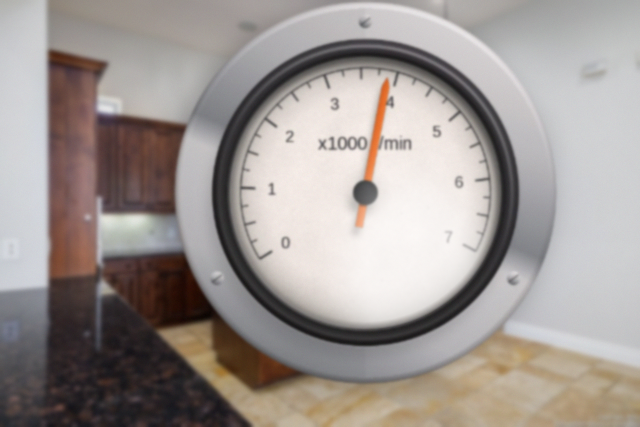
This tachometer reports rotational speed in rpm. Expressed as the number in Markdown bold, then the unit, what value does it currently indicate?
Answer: **3875** rpm
